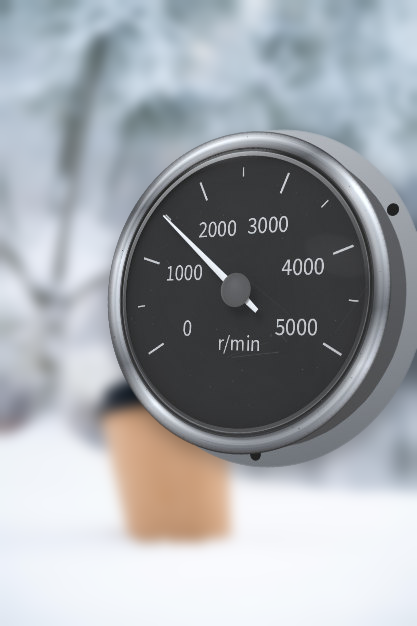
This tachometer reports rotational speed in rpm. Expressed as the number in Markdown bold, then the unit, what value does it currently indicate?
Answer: **1500** rpm
